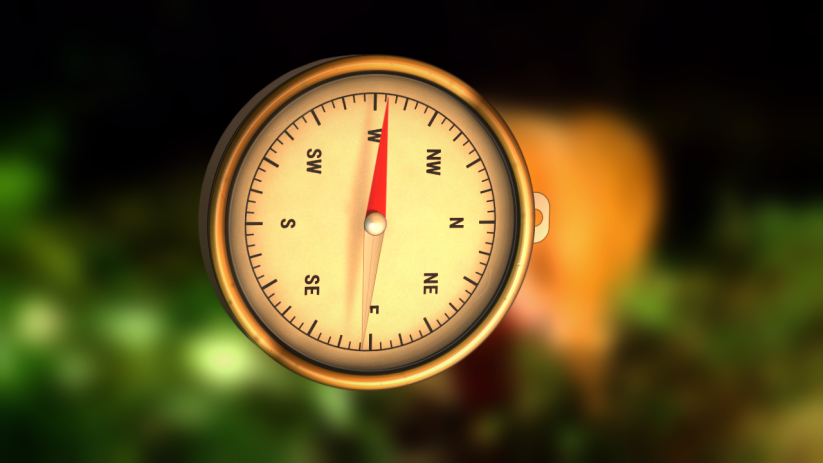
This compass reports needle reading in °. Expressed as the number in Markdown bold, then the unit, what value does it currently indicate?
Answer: **275** °
